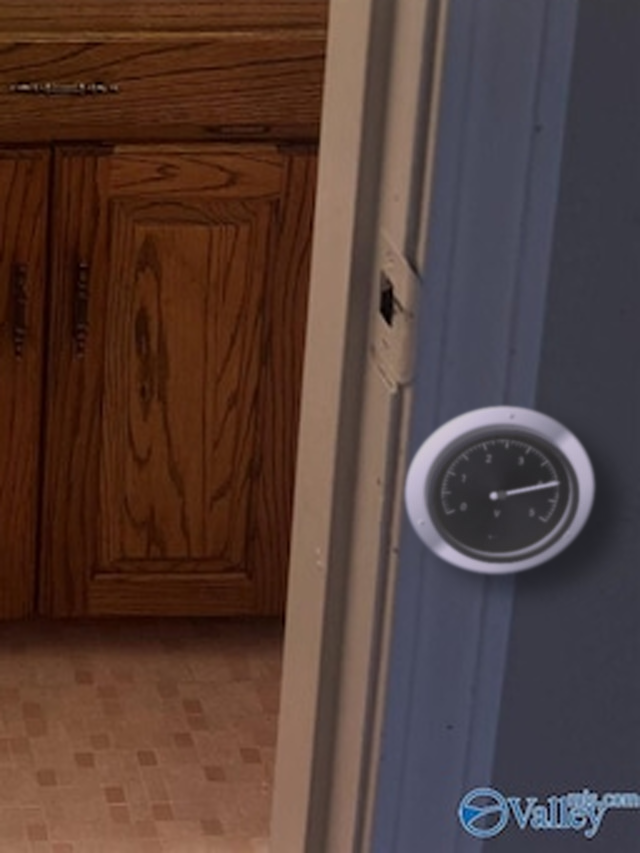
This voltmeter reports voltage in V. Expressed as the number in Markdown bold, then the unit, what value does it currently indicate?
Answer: **4** V
